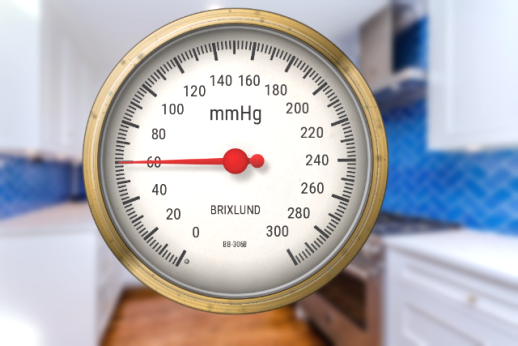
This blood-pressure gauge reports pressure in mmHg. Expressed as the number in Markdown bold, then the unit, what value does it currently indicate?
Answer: **60** mmHg
